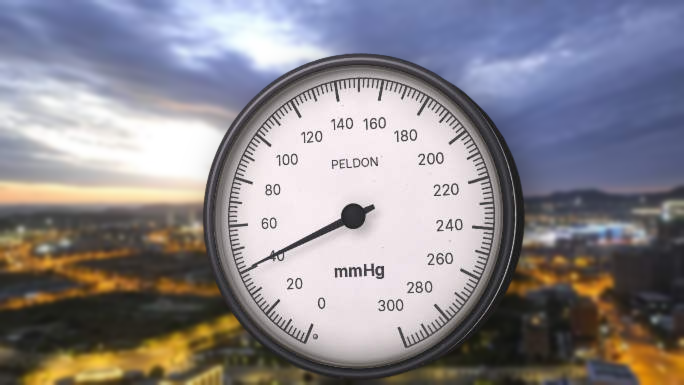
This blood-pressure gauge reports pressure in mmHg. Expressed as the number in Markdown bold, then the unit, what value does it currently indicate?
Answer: **40** mmHg
